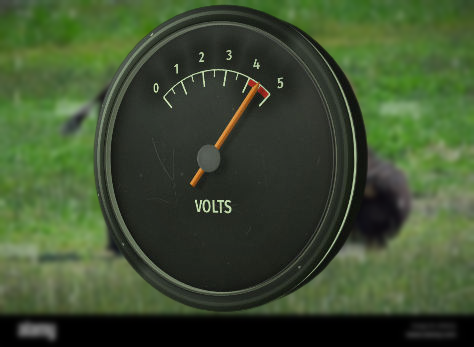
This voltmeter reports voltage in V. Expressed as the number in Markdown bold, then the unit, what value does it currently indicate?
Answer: **4.5** V
